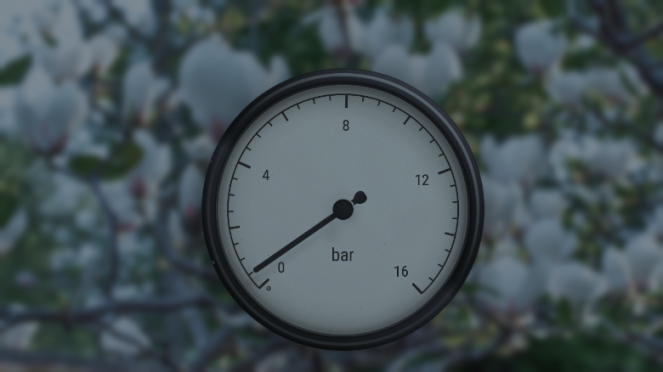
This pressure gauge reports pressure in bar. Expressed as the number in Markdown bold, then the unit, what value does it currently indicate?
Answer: **0.5** bar
